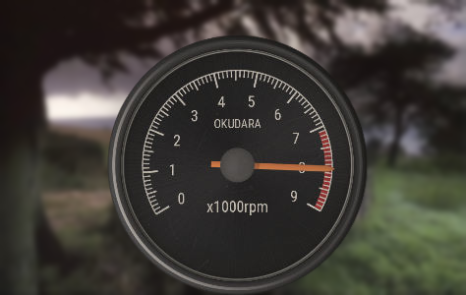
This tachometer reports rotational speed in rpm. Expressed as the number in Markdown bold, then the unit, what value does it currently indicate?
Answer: **8000** rpm
